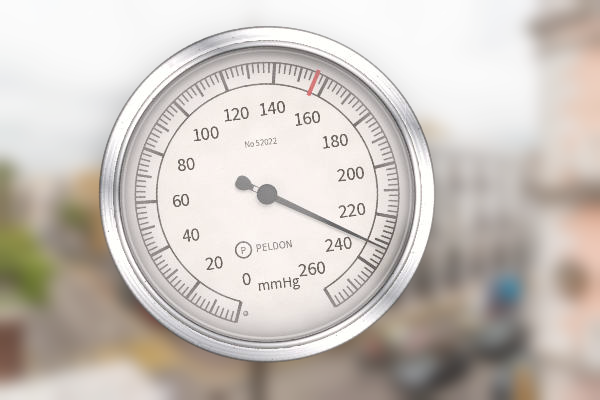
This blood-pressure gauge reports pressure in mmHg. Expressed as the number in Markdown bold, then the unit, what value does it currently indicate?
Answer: **232** mmHg
